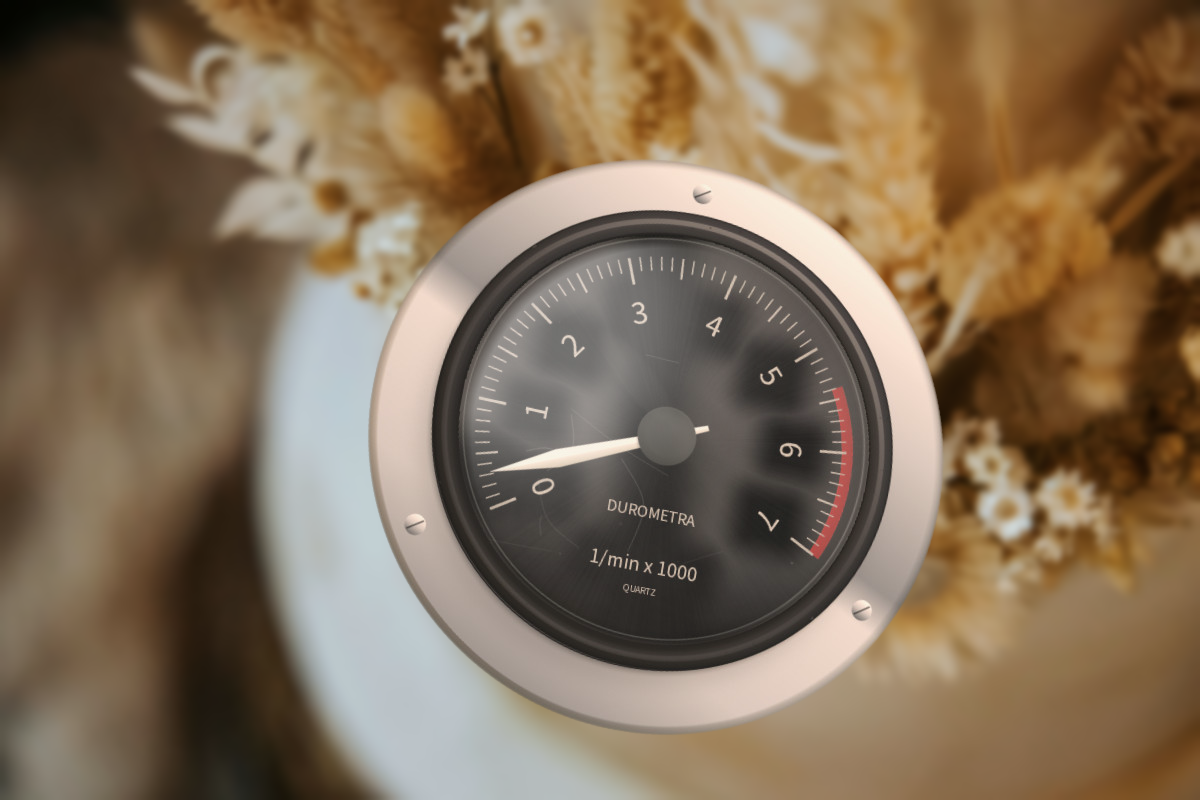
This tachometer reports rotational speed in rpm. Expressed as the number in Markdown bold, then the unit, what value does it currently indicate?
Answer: **300** rpm
